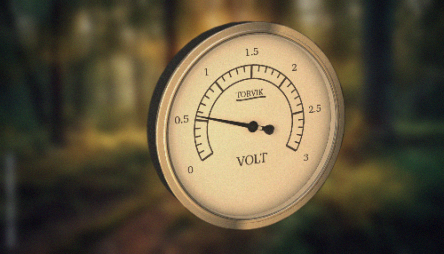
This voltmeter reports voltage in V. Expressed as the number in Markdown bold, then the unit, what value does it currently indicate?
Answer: **0.55** V
